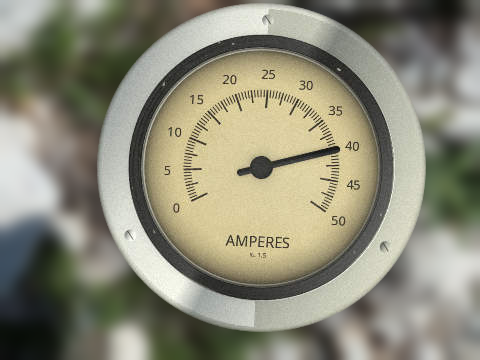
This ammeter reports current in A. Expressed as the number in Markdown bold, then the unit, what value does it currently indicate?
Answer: **40** A
